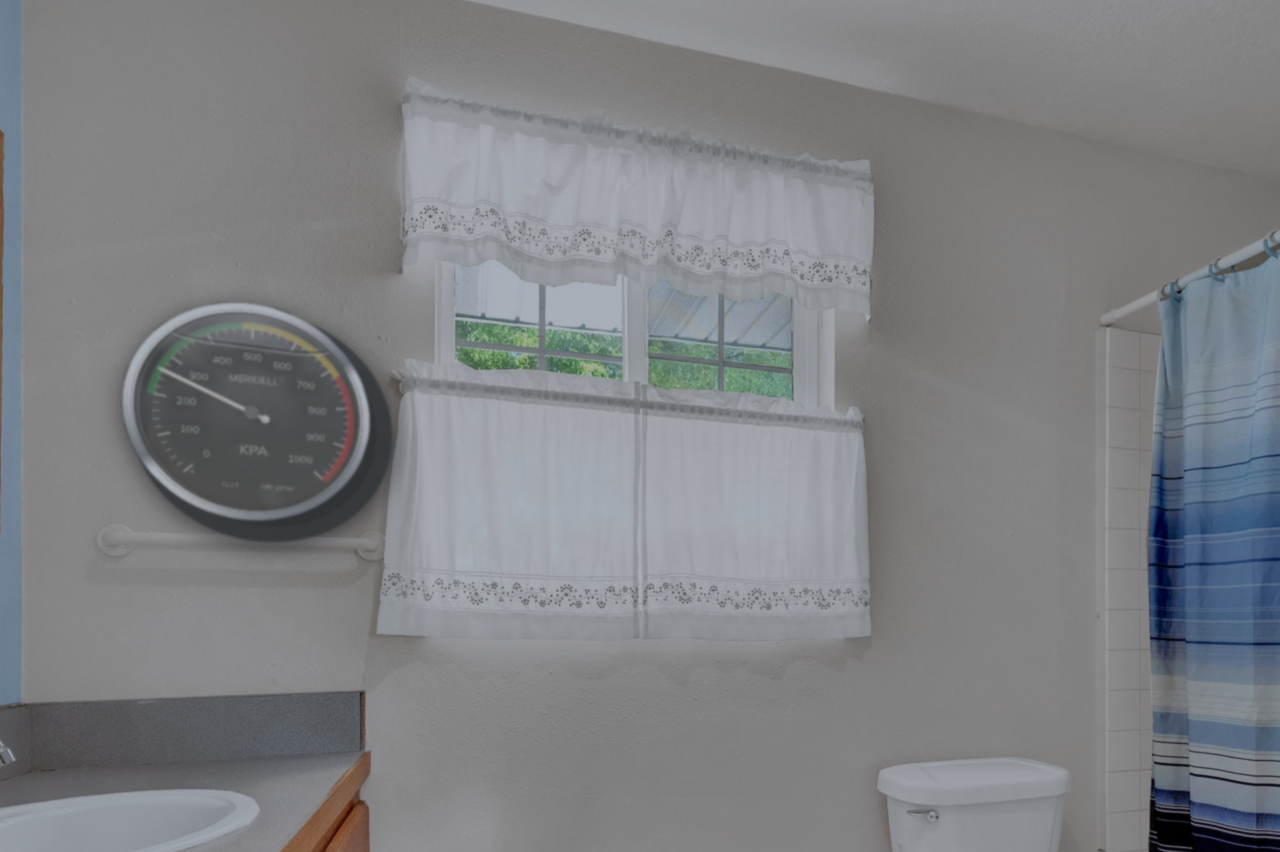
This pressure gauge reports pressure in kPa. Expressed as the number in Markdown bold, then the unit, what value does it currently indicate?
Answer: **260** kPa
